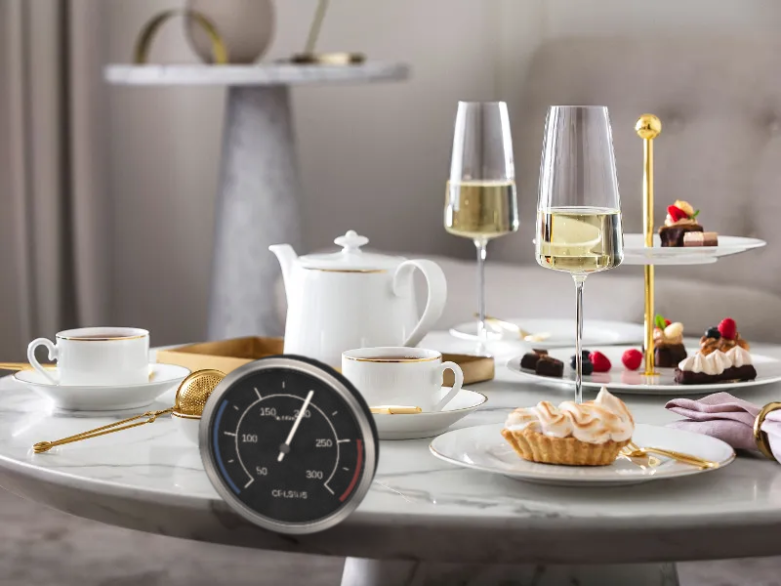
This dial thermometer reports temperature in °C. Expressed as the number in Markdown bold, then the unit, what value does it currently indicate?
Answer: **200** °C
